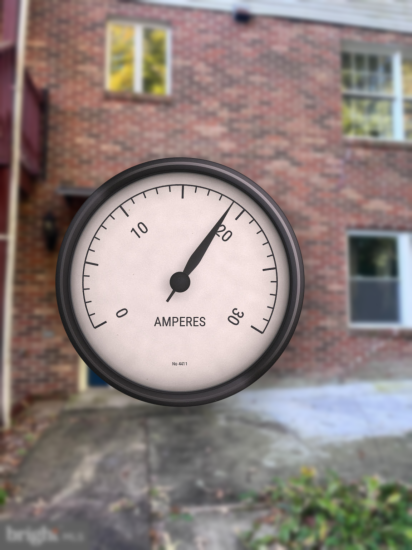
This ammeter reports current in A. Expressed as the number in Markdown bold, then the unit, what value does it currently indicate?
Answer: **19** A
